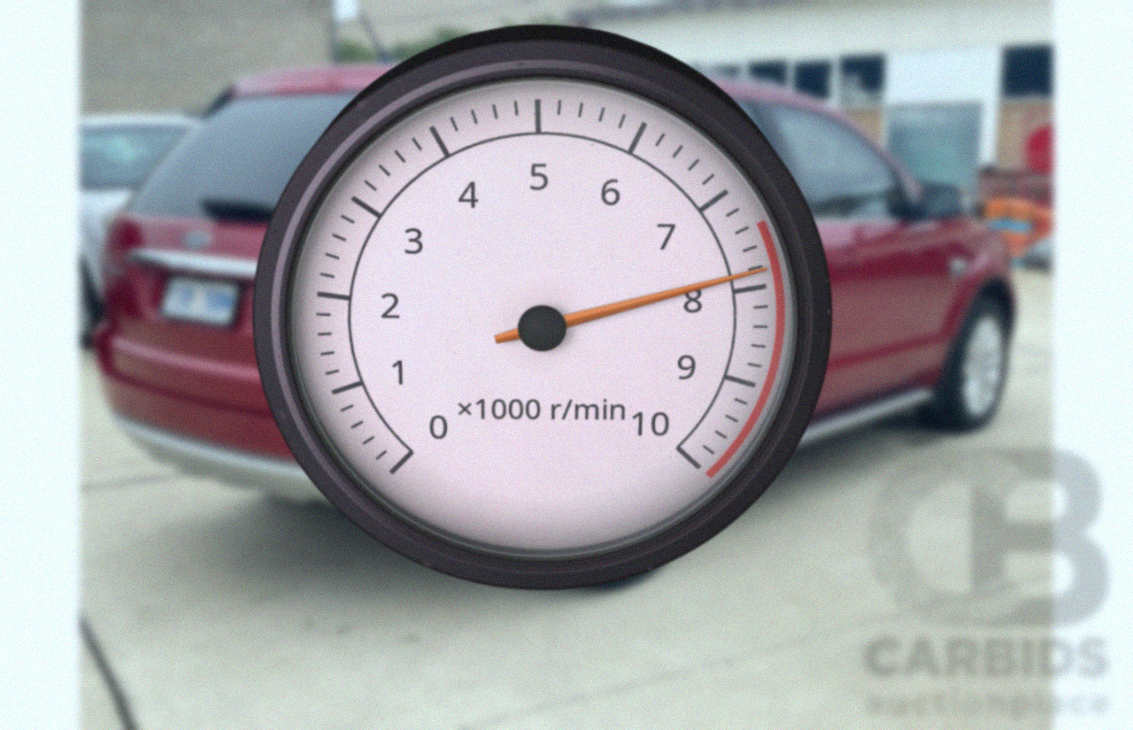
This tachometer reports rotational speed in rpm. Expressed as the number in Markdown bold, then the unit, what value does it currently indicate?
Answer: **7800** rpm
